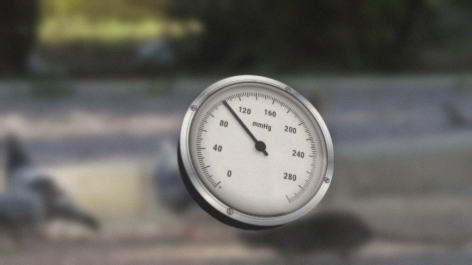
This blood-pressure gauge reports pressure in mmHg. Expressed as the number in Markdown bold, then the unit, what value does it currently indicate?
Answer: **100** mmHg
